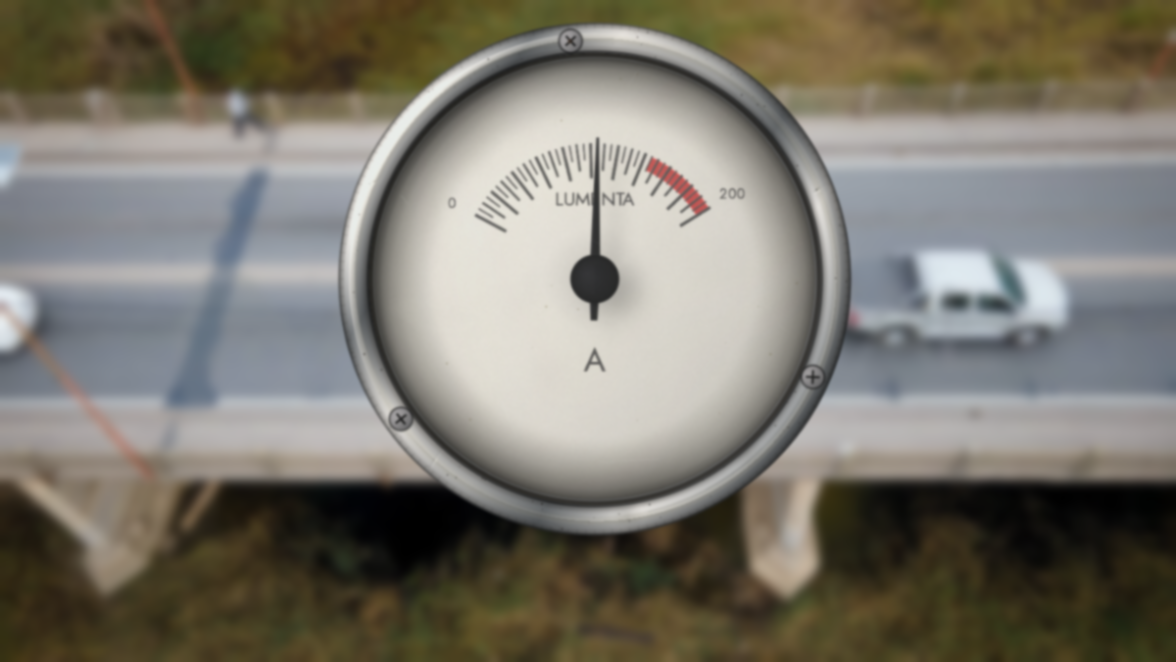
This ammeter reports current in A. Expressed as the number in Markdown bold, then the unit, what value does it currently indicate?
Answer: **105** A
